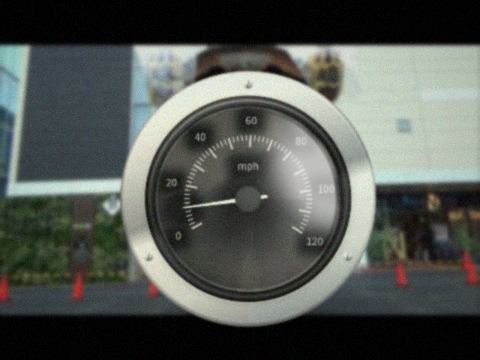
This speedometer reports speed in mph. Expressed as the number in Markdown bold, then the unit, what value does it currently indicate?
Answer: **10** mph
